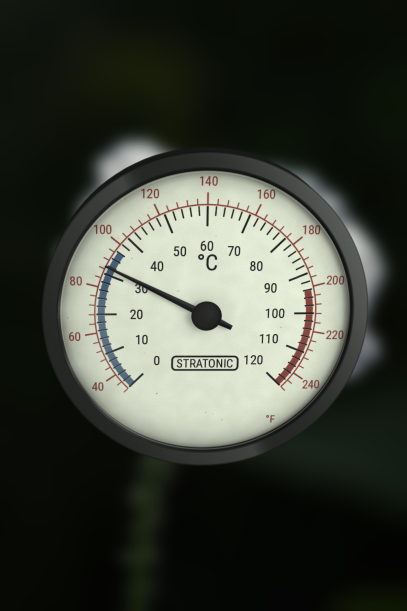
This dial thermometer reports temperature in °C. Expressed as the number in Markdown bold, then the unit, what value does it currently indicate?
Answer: **32** °C
